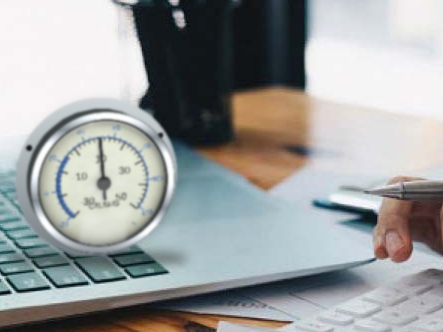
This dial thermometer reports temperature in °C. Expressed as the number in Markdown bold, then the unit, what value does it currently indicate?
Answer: **10** °C
